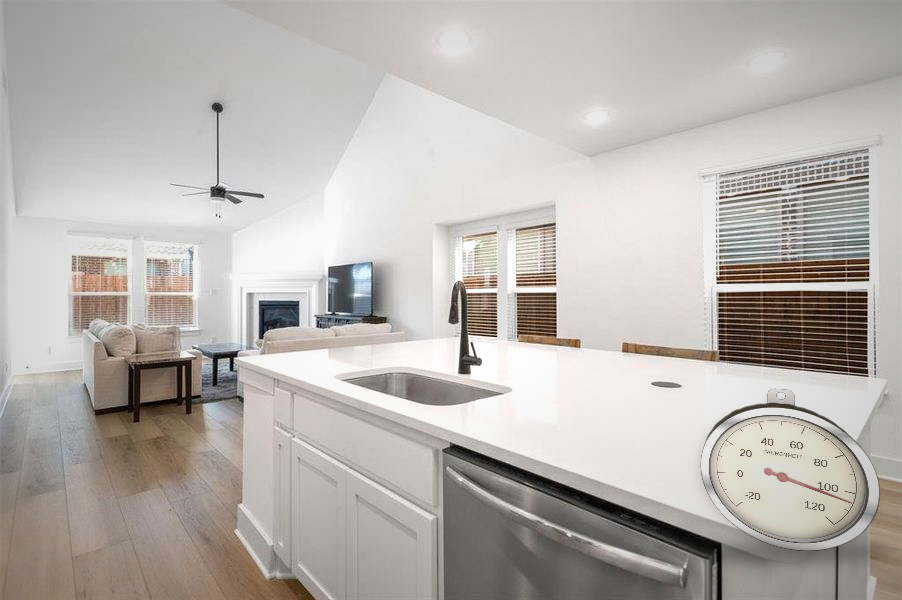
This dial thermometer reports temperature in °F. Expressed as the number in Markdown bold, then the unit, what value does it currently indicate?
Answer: **105** °F
